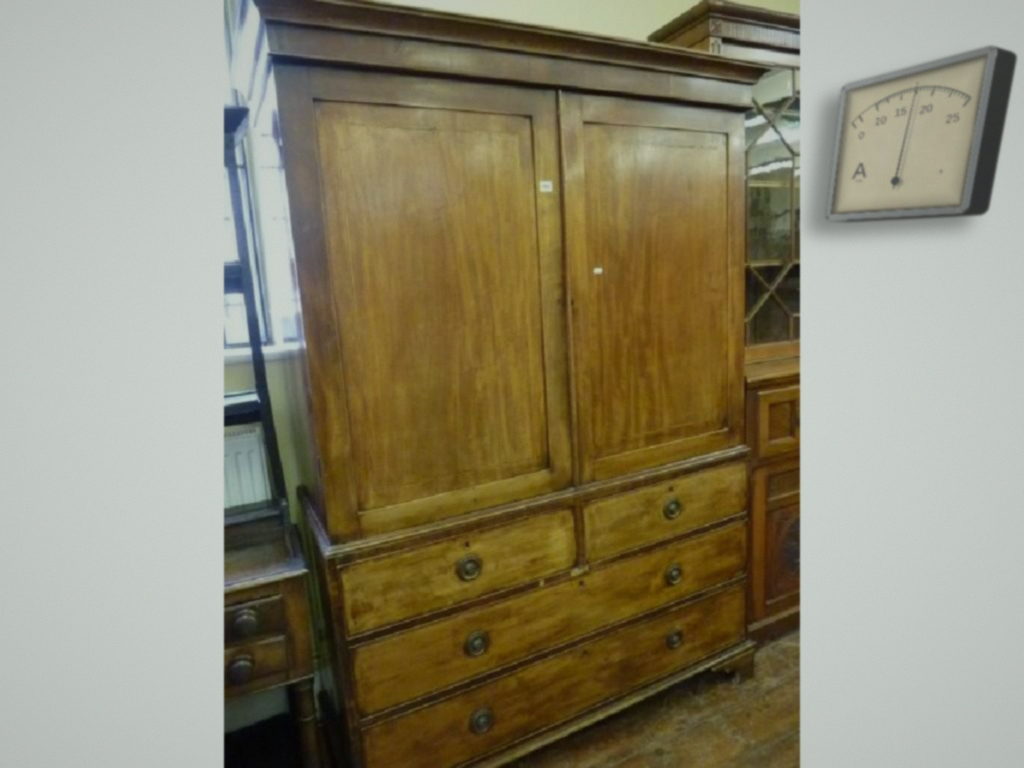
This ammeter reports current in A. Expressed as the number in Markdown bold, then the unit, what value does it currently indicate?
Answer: **17.5** A
